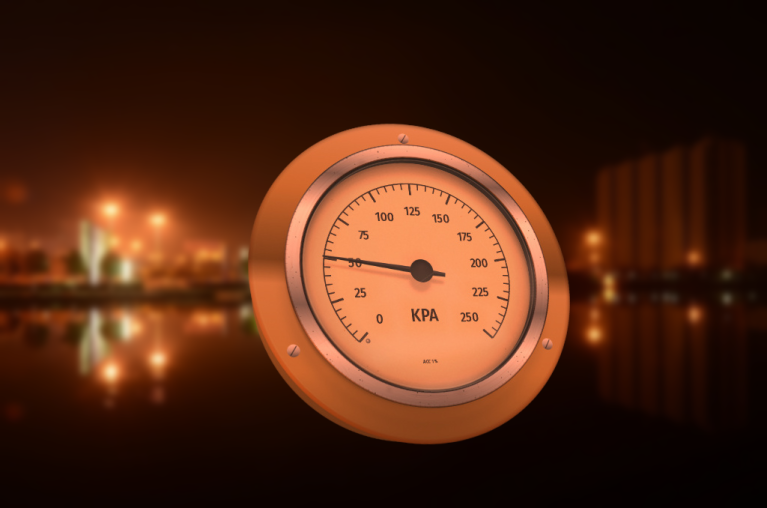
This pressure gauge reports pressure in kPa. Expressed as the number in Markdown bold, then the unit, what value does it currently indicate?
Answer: **50** kPa
